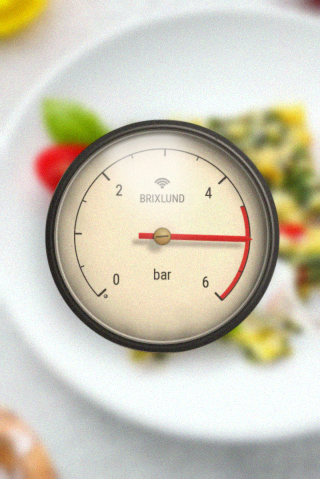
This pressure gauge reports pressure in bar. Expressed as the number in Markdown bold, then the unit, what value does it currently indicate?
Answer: **5** bar
